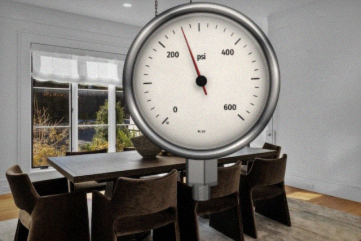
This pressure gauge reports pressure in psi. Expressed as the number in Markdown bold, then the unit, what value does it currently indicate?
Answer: **260** psi
